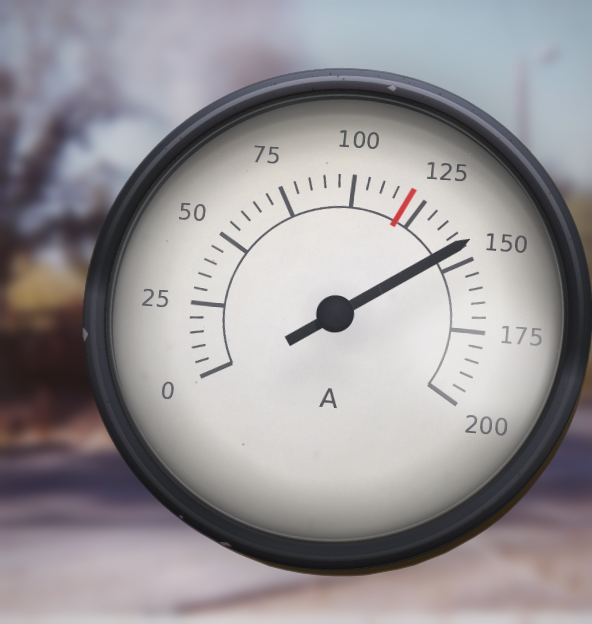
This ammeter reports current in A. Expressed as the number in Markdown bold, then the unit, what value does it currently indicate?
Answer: **145** A
